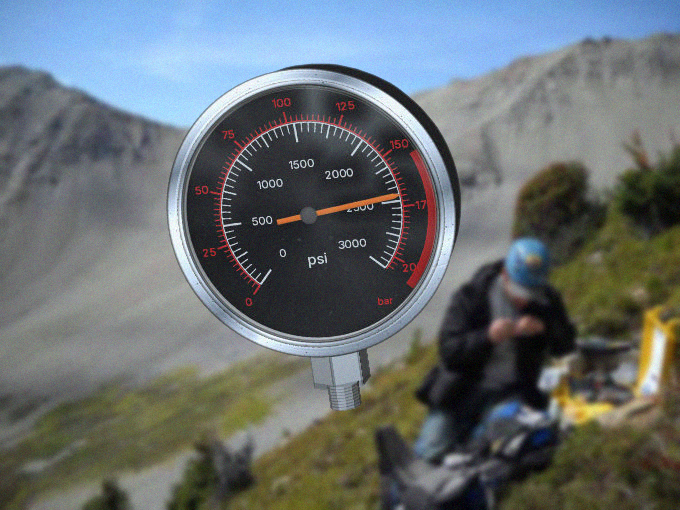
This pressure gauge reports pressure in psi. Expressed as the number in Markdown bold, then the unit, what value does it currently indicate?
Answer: **2450** psi
